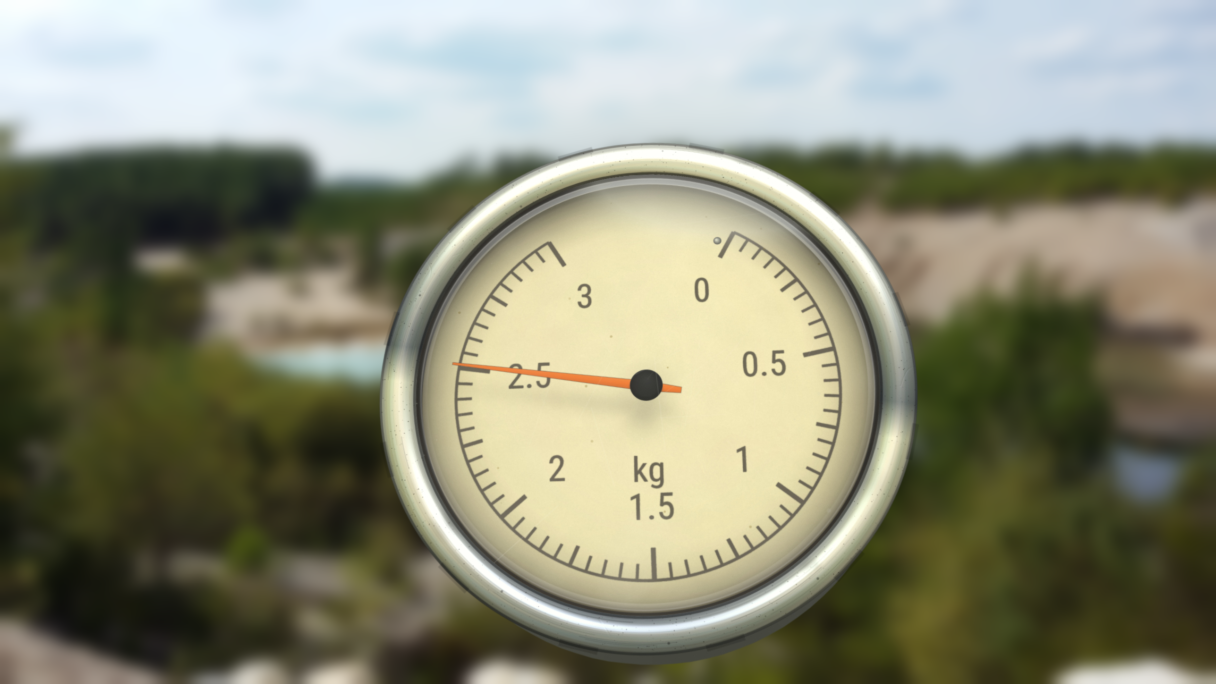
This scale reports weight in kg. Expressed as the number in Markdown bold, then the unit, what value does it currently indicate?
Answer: **2.5** kg
